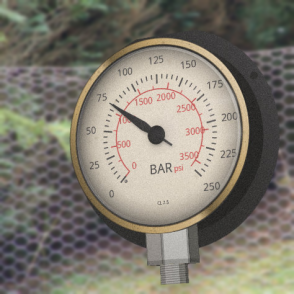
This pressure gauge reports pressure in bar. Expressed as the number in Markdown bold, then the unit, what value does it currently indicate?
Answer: **75** bar
